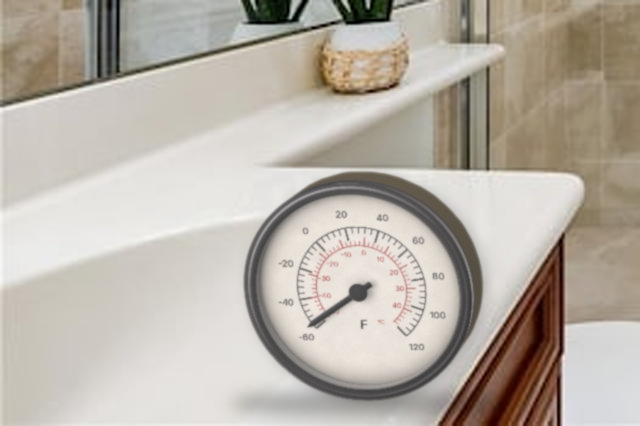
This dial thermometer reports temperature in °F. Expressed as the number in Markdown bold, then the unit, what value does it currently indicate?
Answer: **-56** °F
